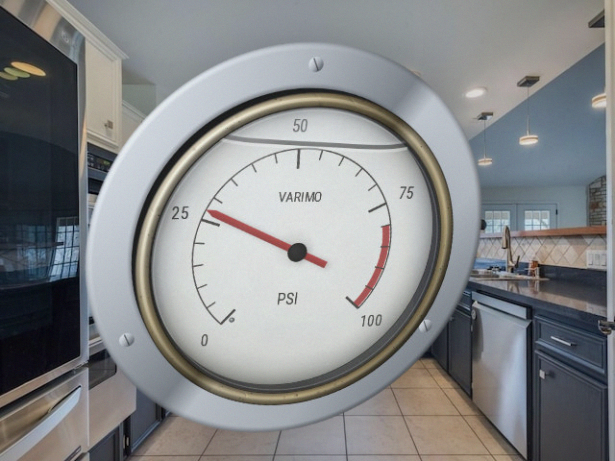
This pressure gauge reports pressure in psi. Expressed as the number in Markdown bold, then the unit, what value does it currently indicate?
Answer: **27.5** psi
